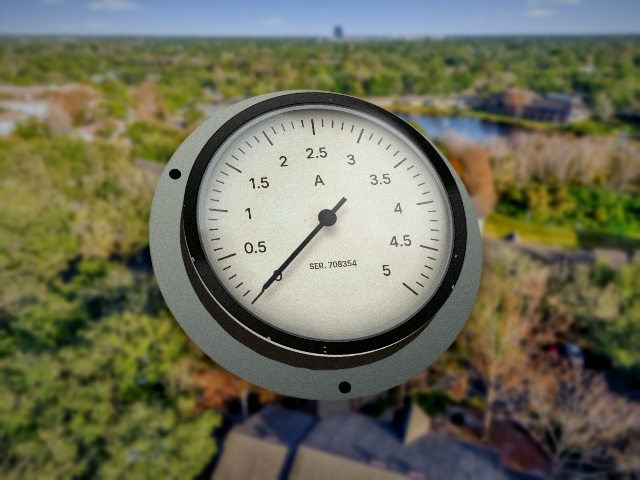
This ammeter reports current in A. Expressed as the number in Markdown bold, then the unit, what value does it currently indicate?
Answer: **0** A
